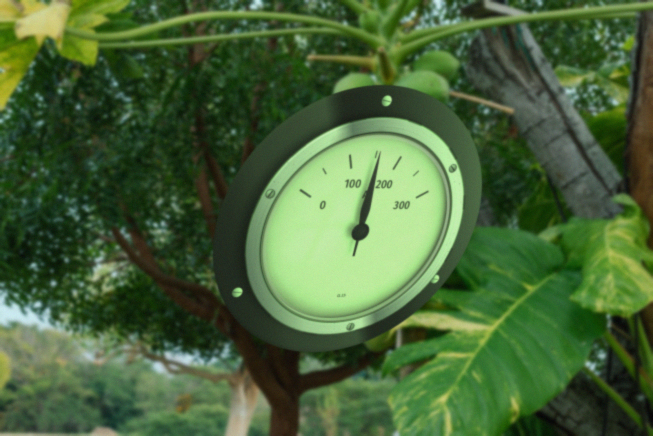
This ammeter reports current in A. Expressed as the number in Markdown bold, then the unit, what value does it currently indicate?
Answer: **150** A
